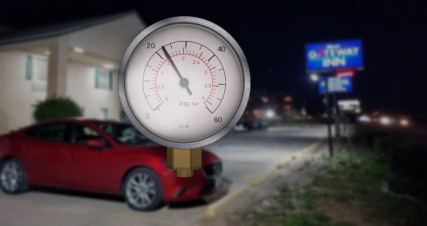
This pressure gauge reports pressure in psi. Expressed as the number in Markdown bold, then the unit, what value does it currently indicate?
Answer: **22.5** psi
